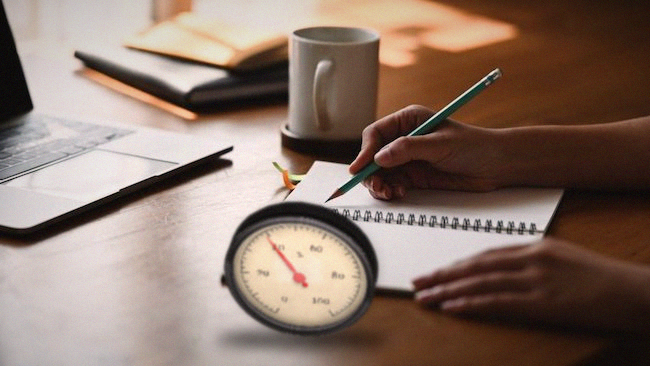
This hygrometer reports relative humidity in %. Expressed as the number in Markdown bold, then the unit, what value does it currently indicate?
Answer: **40** %
